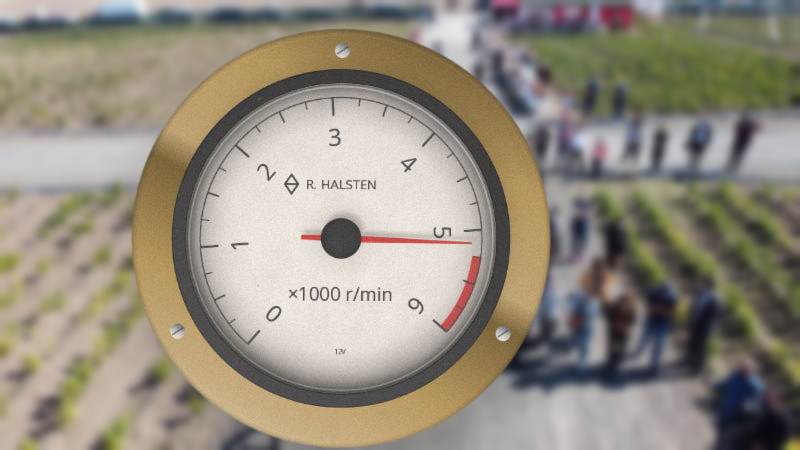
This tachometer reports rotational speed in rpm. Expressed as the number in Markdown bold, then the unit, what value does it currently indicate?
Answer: **5125** rpm
